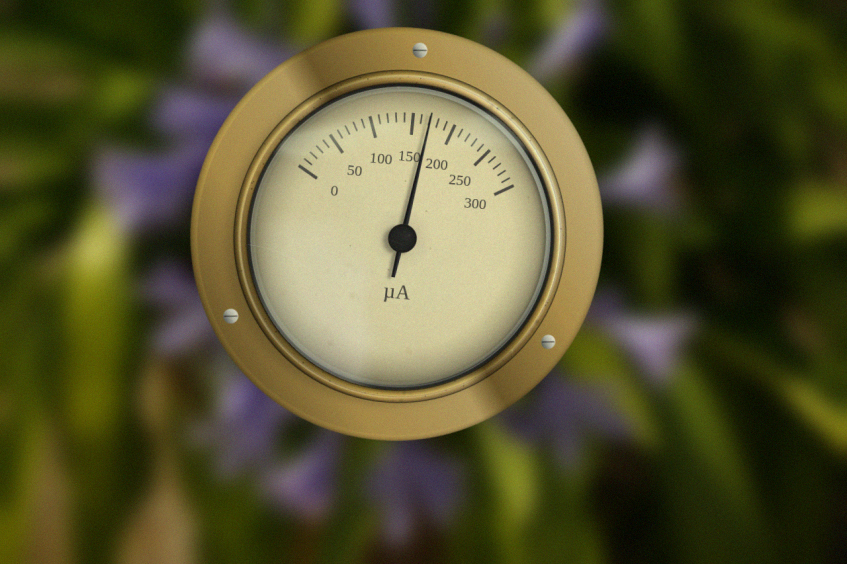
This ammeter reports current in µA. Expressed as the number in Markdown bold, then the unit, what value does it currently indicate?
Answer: **170** µA
